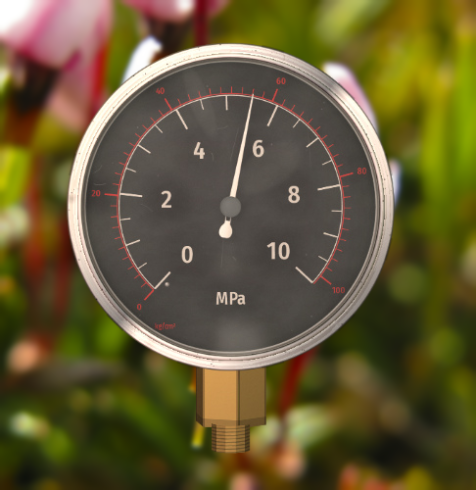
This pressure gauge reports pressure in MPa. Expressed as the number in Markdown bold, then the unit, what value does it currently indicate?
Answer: **5.5** MPa
